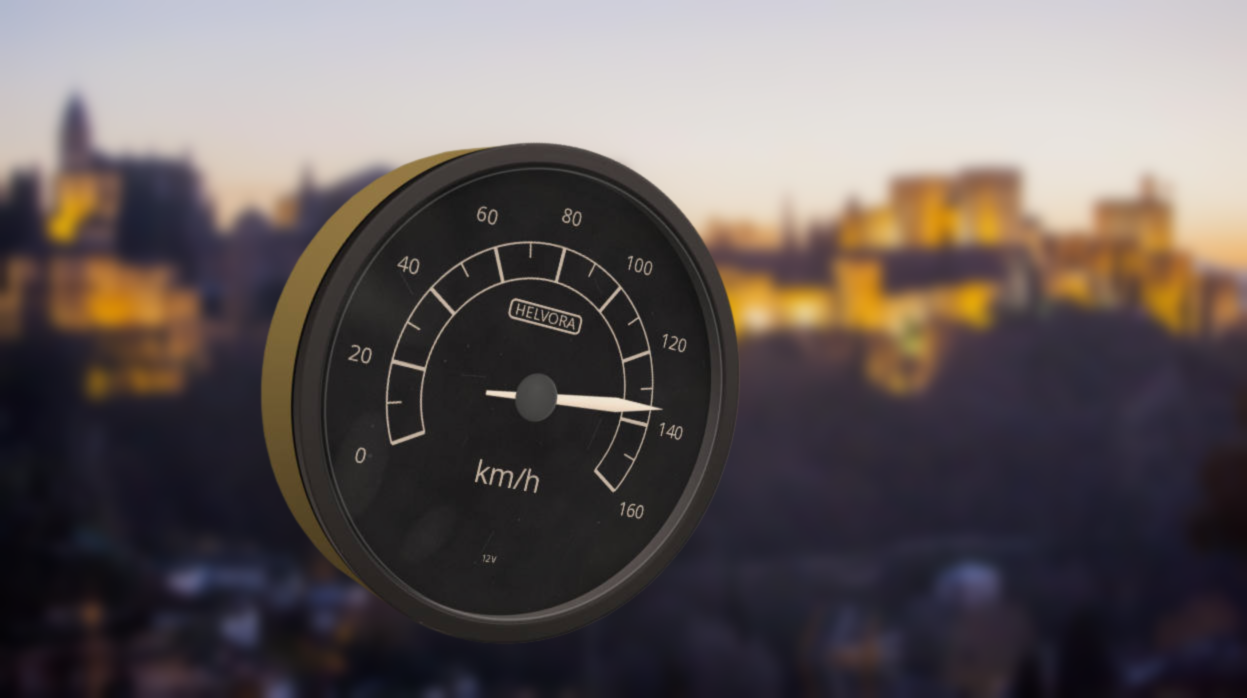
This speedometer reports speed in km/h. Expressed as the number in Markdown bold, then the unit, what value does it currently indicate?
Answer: **135** km/h
